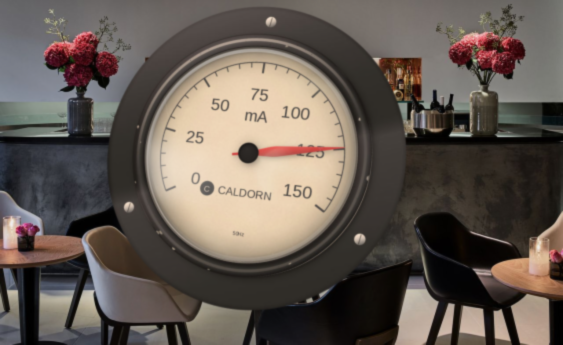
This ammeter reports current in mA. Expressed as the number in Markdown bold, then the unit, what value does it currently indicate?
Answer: **125** mA
